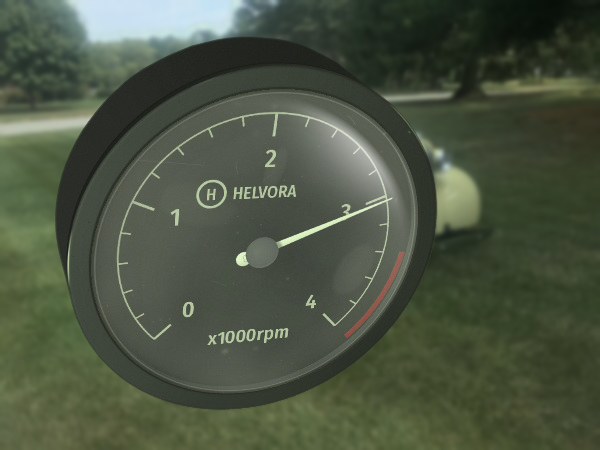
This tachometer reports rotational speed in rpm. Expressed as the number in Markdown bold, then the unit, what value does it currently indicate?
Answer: **3000** rpm
